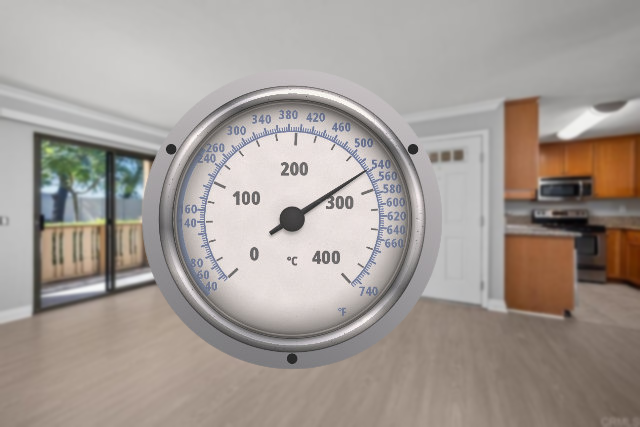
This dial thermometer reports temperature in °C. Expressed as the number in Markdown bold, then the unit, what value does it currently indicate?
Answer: **280** °C
